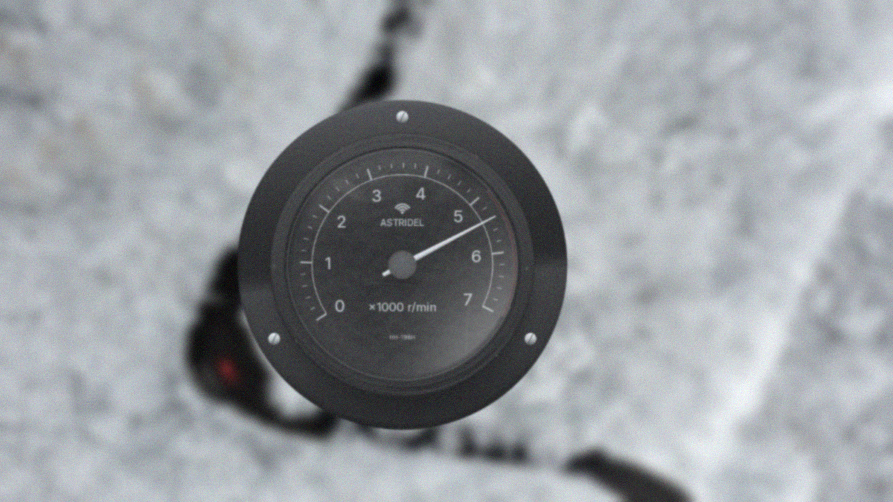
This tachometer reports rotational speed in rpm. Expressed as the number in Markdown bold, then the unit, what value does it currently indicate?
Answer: **5400** rpm
